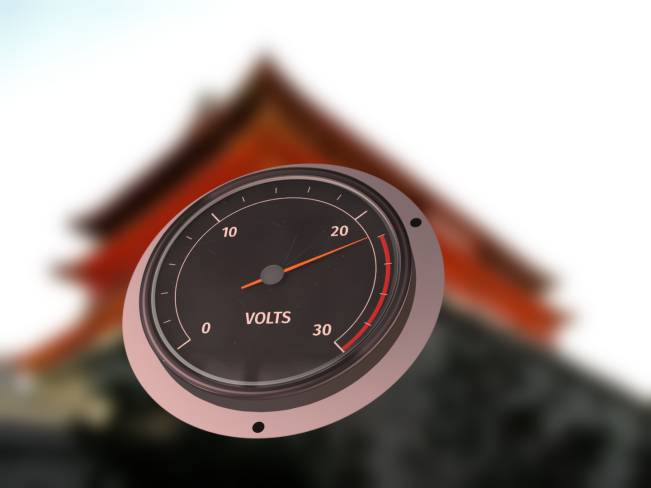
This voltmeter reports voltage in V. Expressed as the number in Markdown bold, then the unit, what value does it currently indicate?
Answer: **22** V
